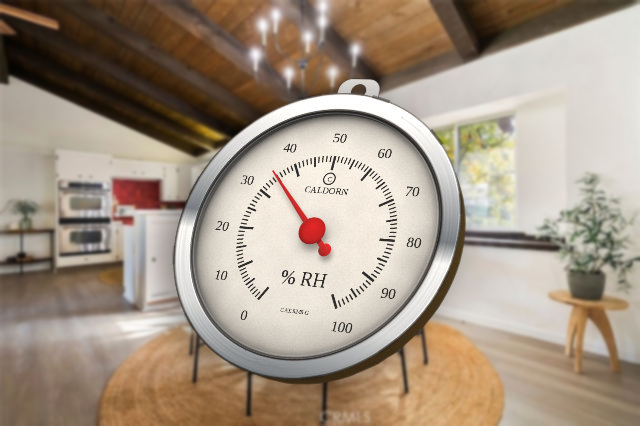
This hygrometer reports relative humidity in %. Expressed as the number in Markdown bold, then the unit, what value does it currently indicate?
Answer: **35** %
